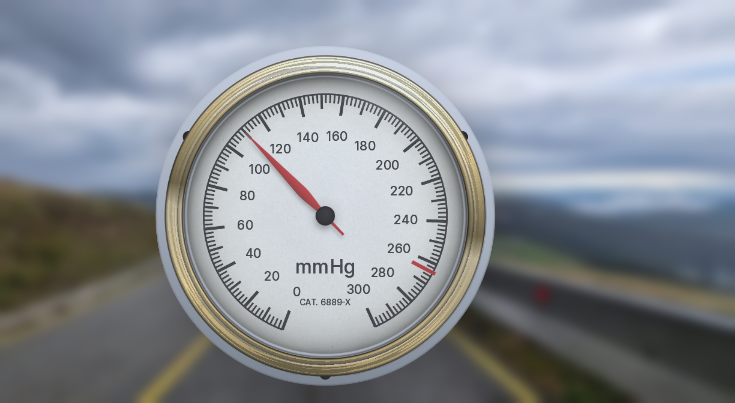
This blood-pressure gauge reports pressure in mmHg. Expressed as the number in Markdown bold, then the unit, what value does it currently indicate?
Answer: **110** mmHg
